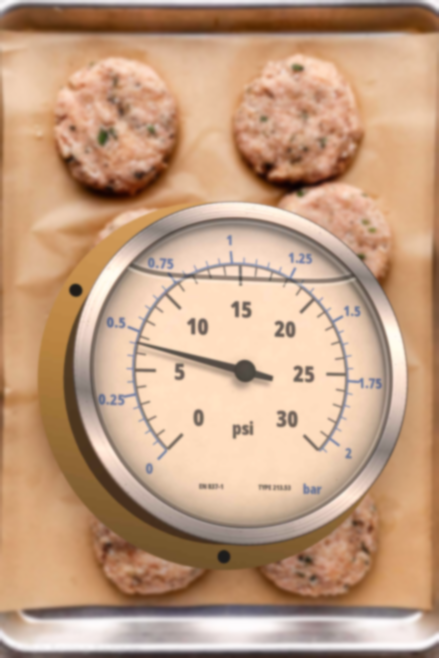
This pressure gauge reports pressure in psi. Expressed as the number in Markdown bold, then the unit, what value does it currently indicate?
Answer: **6.5** psi
